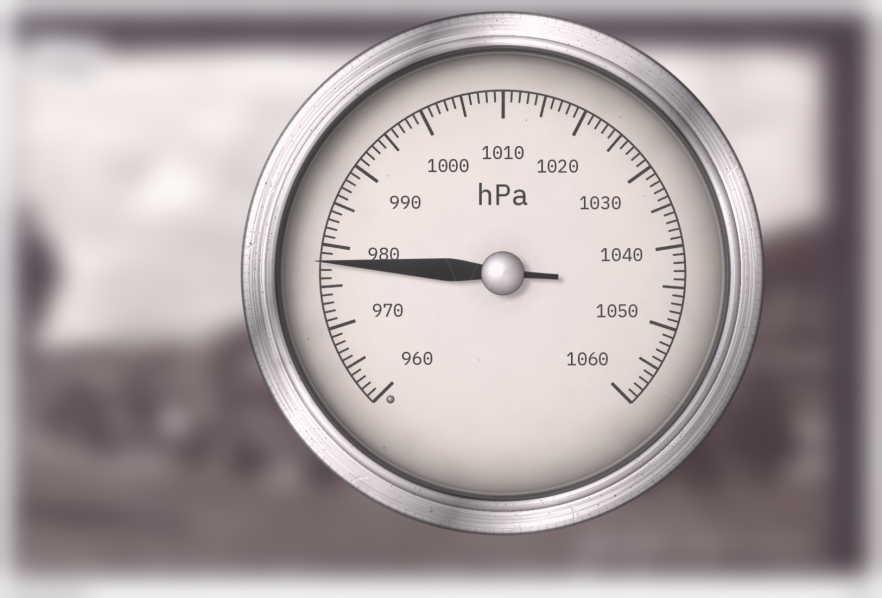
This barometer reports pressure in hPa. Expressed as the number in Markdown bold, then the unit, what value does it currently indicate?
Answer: **978** hPa
